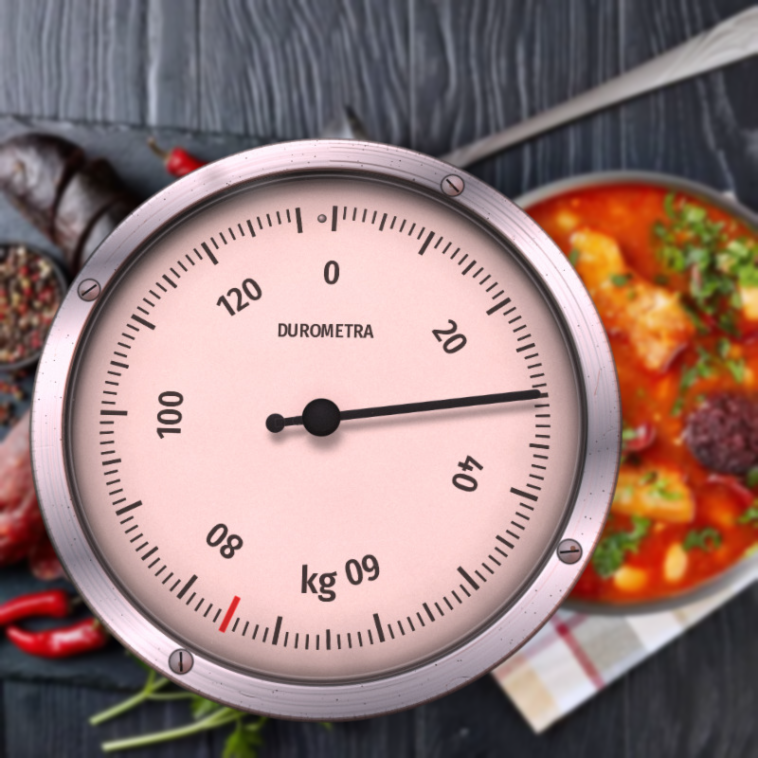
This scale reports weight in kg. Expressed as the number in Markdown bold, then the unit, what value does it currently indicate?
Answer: **30** kg
